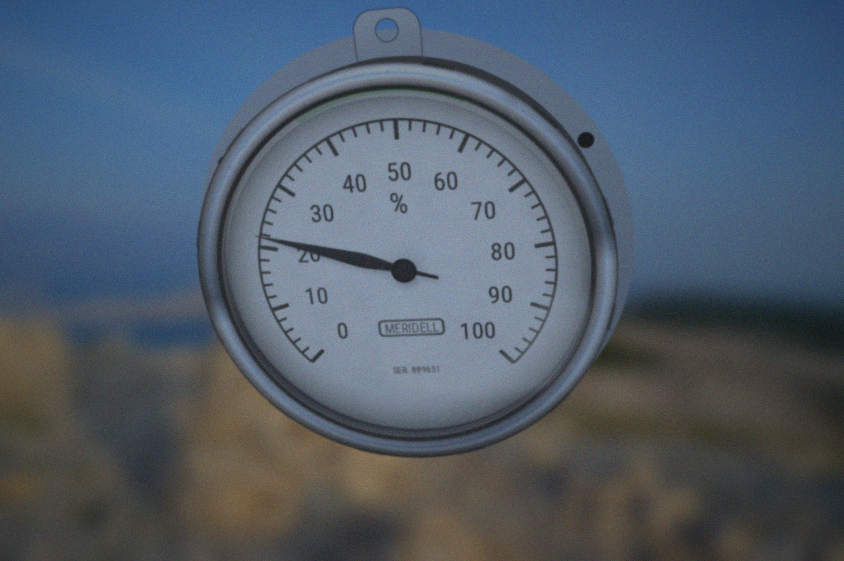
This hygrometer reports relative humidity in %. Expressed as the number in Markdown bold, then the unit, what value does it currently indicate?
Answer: **22** %
